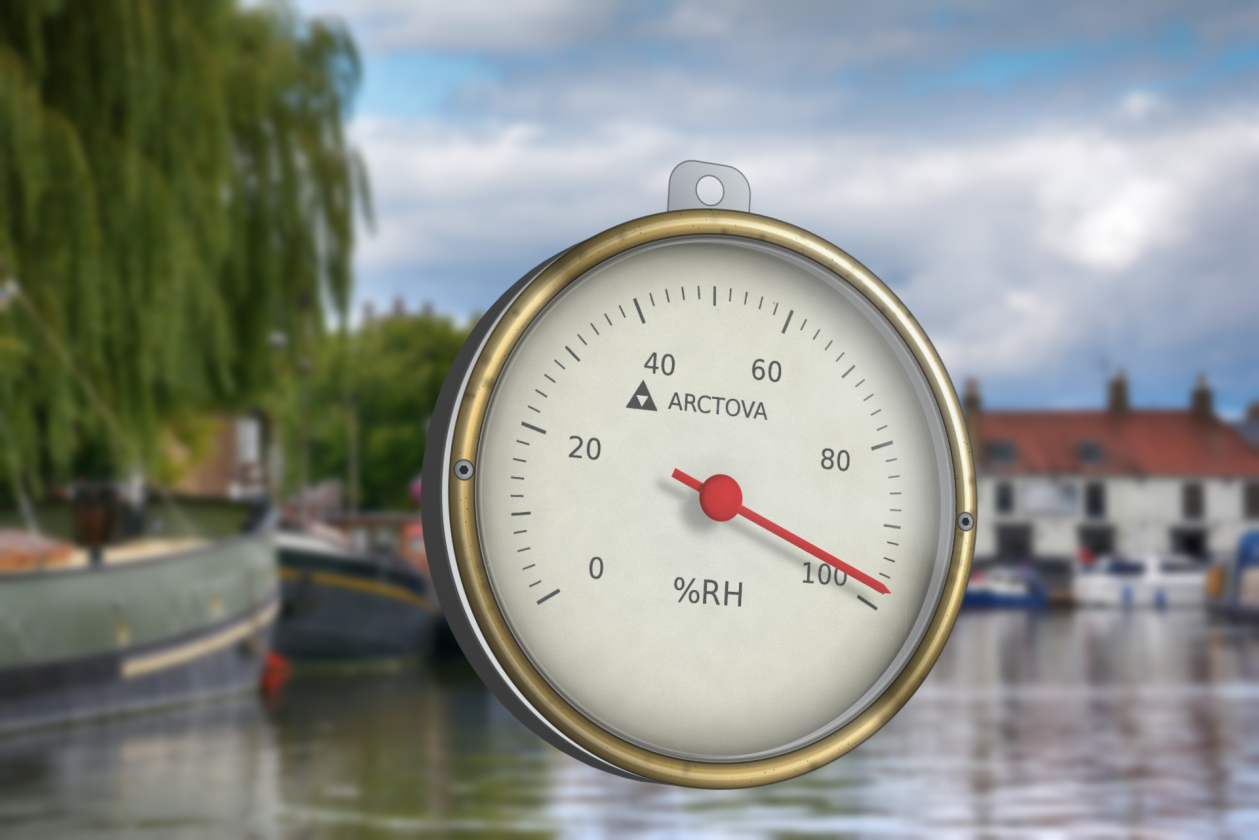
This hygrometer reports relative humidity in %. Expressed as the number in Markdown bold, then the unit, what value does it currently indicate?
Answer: **98** %
